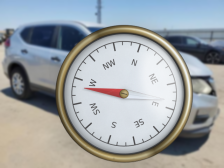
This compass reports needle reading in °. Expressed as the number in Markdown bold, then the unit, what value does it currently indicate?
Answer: **260** °
